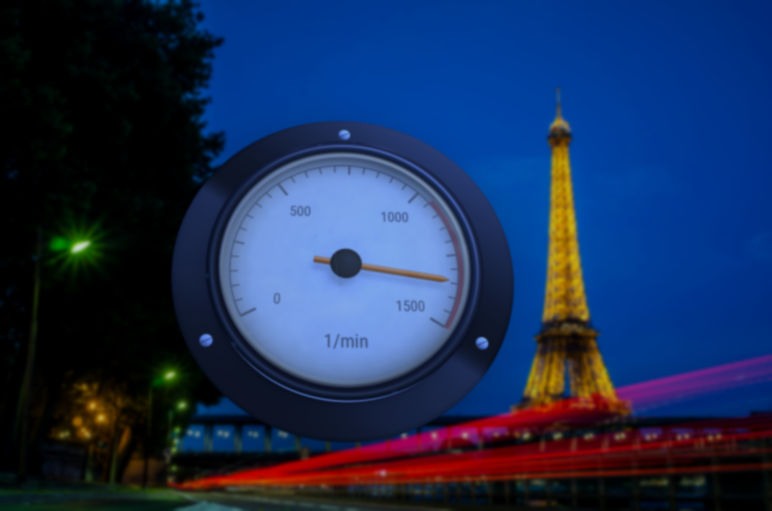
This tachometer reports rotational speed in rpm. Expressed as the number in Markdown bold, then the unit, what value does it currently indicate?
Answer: **1350** rpm
